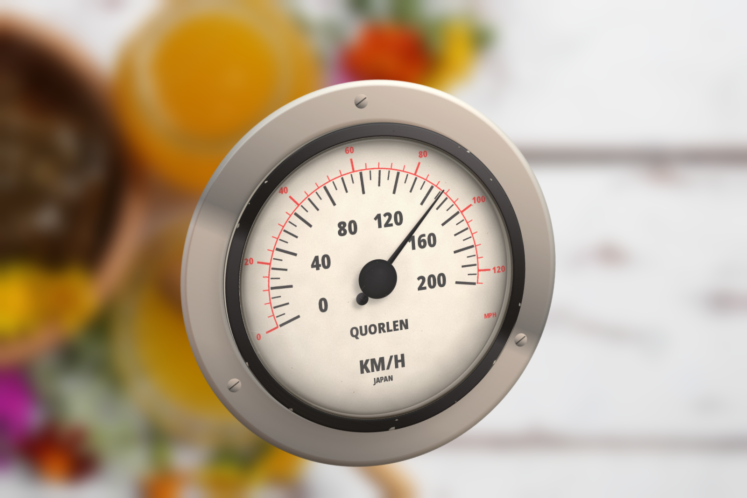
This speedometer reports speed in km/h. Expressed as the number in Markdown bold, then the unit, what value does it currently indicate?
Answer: **145** km/h
